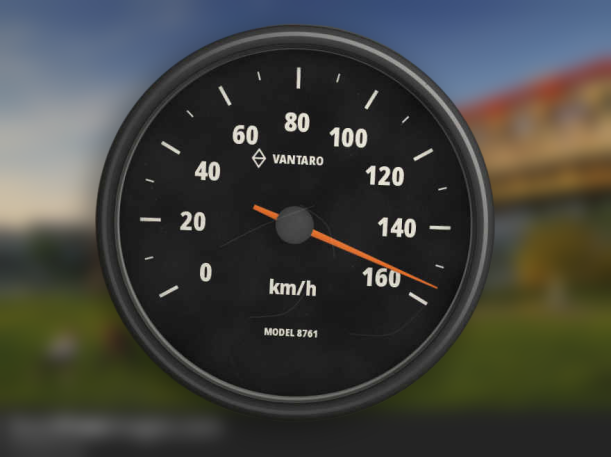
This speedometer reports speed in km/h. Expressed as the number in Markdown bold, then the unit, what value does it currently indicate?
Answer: **155** km/h
